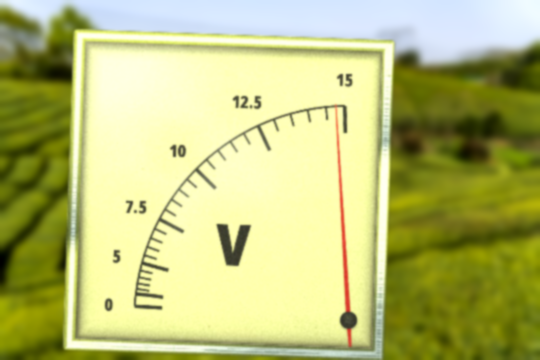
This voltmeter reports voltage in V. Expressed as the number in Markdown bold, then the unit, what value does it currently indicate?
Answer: **14.75** V
